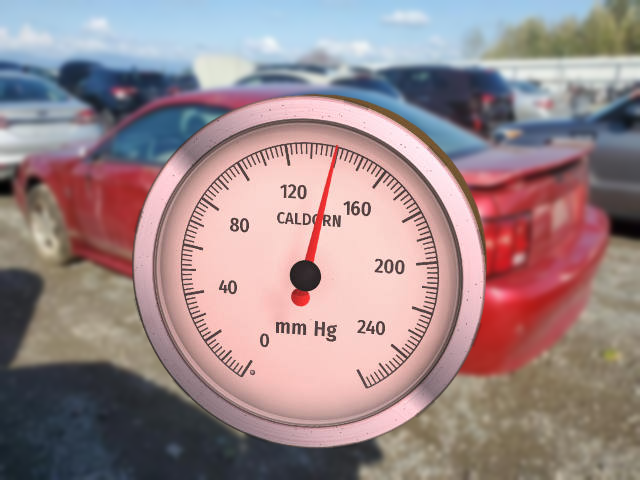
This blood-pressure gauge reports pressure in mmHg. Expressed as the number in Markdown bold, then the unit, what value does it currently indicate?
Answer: **140** mmHg
